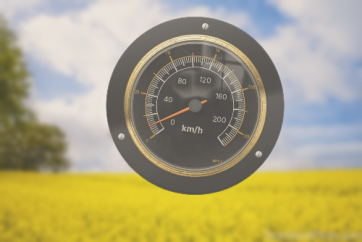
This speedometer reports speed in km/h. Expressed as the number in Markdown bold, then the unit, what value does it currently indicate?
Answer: **10** km/h
